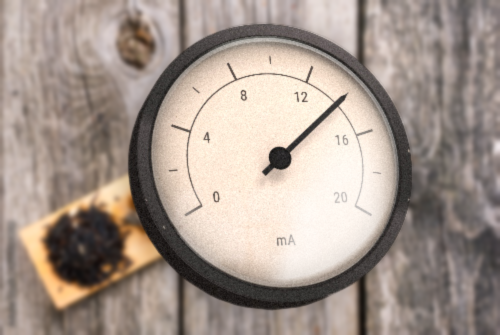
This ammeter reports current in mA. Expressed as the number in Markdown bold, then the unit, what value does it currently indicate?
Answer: **14** mA
